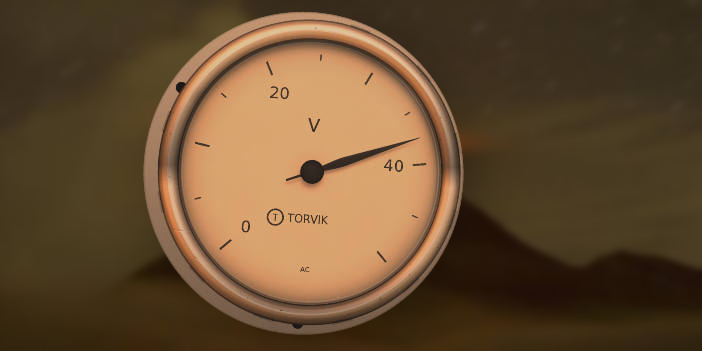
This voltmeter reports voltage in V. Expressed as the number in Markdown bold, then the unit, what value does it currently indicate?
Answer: **37.5** V
